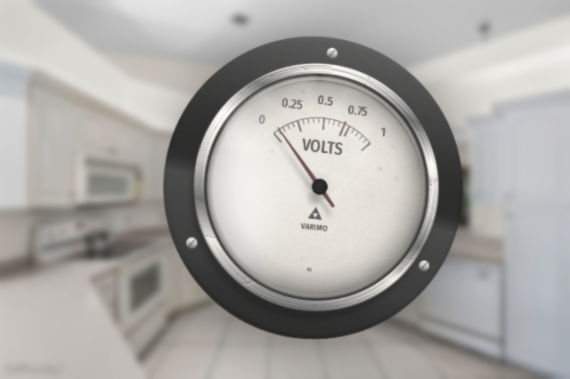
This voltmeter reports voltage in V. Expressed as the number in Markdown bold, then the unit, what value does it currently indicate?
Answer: **0.05** V
